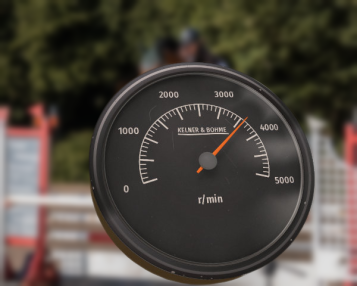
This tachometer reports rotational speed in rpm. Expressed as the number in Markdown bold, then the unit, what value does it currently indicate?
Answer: **3600** rpm
